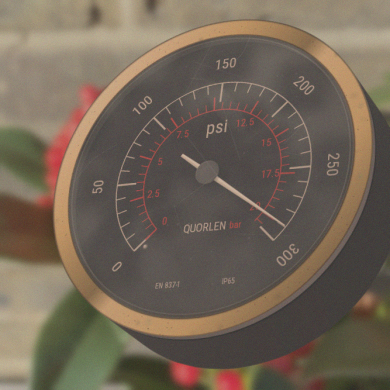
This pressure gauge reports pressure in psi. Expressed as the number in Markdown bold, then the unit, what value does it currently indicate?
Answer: **290** psi
